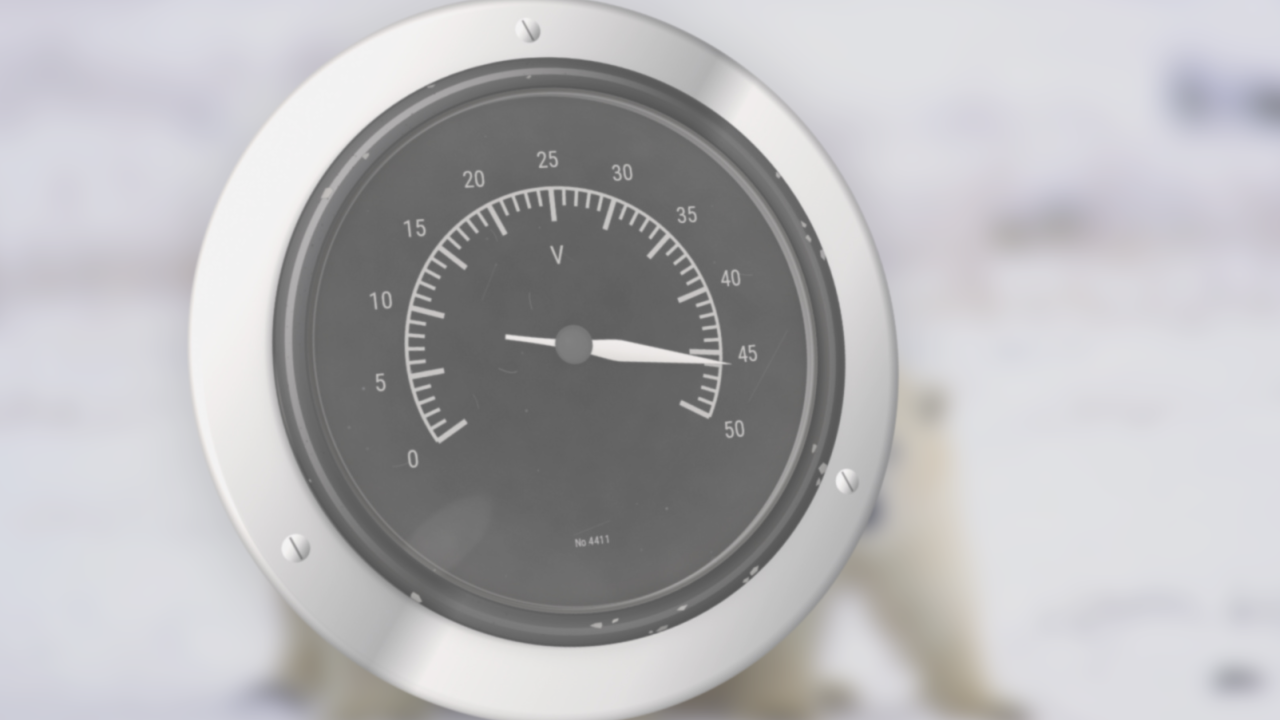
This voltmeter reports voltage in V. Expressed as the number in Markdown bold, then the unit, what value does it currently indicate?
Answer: **46** V
